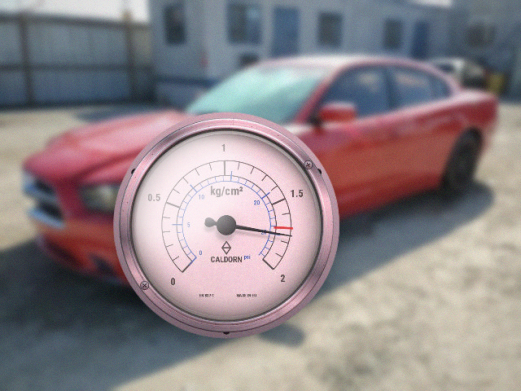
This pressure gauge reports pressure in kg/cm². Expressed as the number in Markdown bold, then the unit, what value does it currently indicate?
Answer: **1.75** kg/cm²
